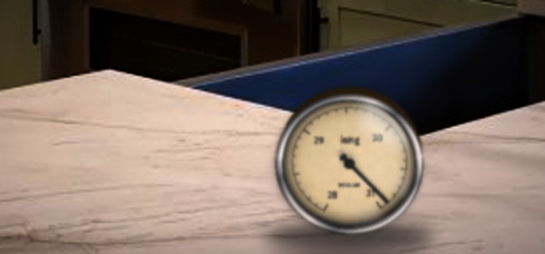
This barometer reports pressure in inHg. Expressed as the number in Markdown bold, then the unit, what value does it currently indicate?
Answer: **30.9** inHg
